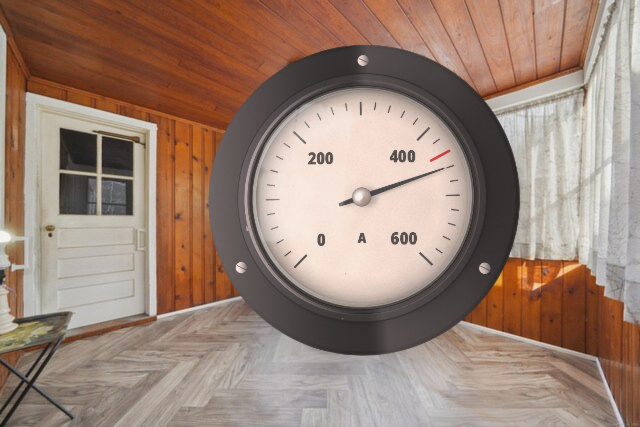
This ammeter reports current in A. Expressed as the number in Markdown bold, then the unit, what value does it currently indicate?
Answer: **460** A
